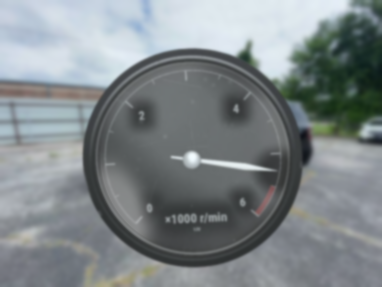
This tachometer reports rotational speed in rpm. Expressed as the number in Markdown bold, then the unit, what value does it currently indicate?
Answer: **5250** rpm
